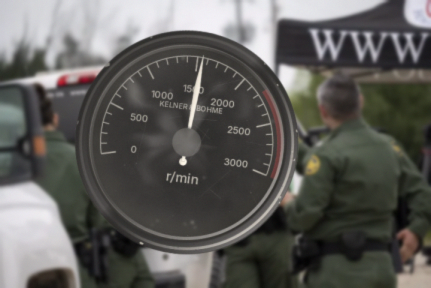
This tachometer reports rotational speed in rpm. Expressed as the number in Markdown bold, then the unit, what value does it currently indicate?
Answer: **1550** rpm
